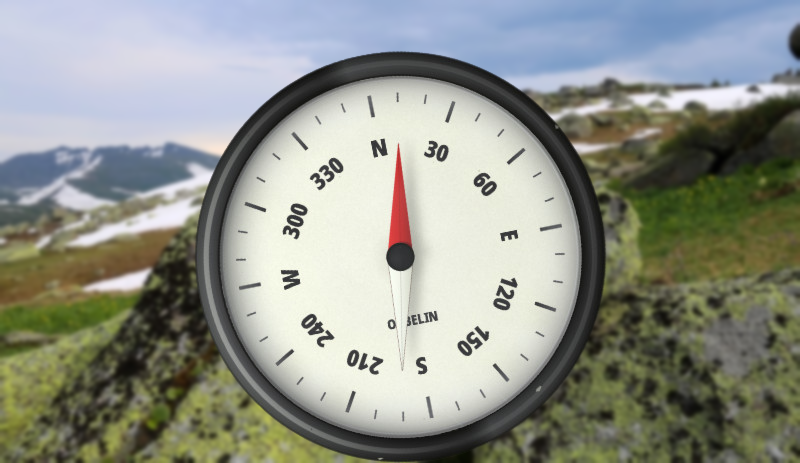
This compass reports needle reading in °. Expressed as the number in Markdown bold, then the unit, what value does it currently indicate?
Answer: **10** °
